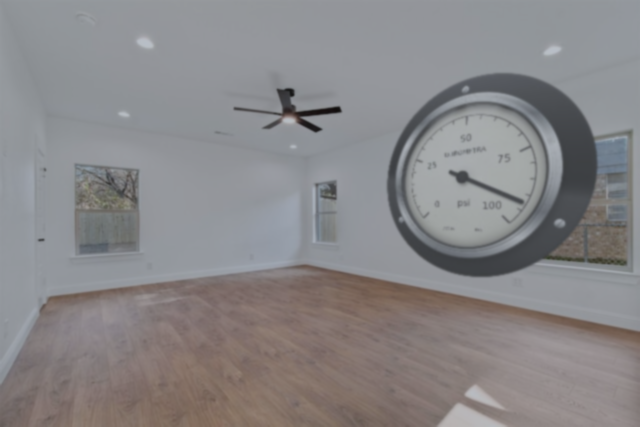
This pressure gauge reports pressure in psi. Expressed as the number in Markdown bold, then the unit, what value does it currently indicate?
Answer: **92.5** psi
